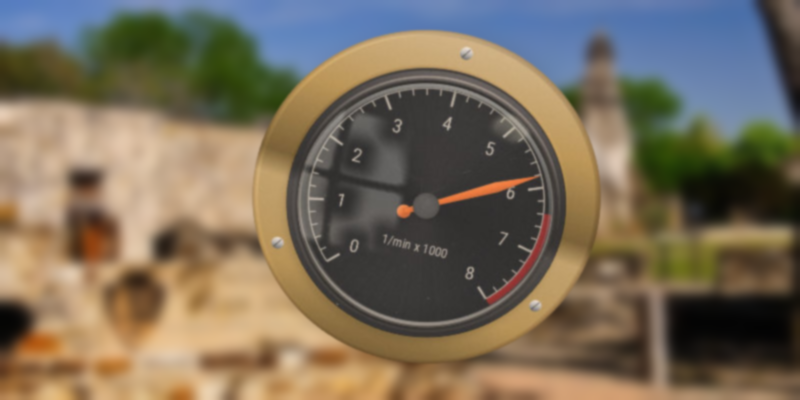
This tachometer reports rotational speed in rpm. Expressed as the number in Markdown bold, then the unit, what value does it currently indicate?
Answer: **5800** rpm
